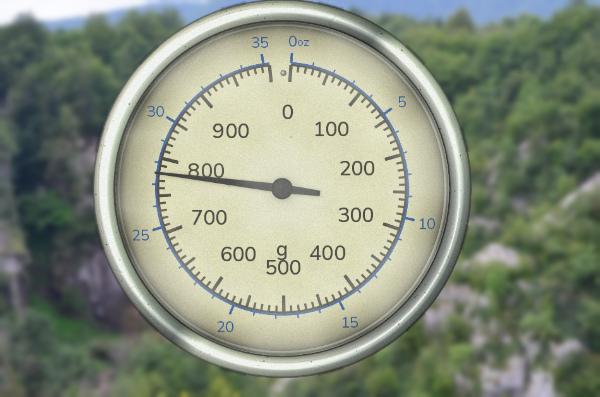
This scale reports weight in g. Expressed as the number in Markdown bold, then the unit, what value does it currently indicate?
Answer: **780** g
